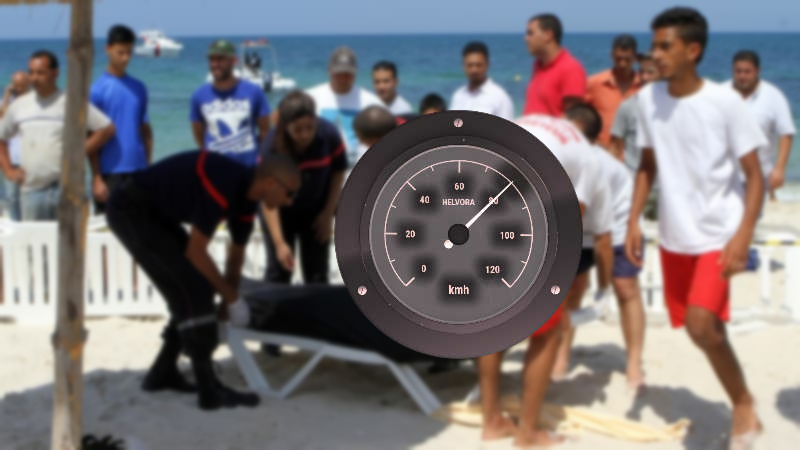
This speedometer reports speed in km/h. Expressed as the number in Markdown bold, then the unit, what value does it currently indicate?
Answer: **80** km/h
